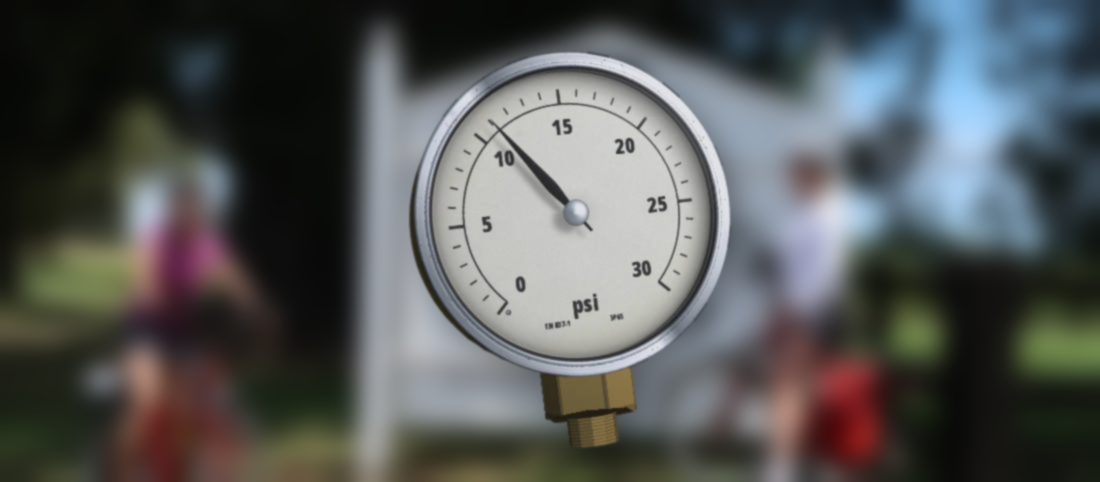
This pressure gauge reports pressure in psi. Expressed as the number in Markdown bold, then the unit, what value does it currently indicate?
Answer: **11** psi
